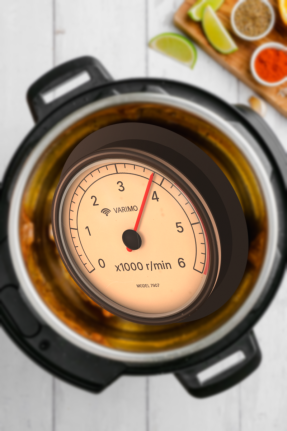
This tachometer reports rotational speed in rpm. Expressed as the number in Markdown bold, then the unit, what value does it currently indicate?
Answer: **3800** rpm
